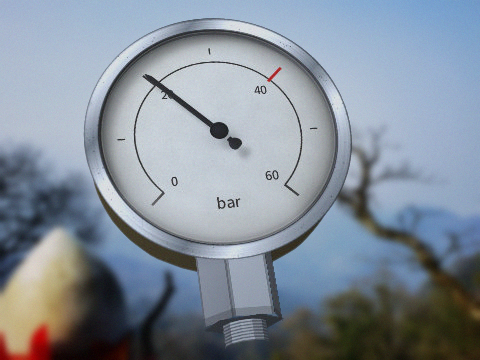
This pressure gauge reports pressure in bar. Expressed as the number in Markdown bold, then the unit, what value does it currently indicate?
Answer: **20** bar
